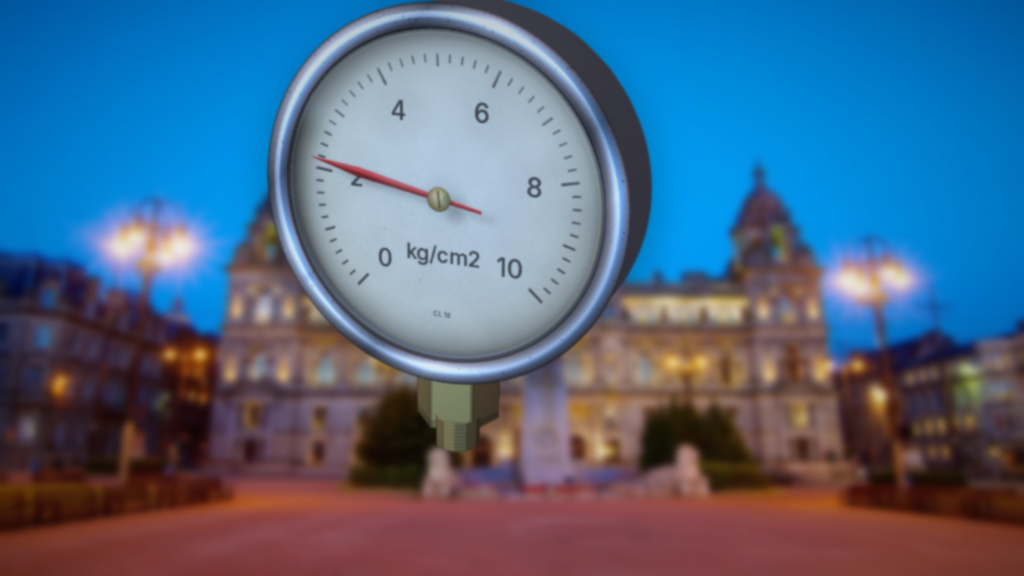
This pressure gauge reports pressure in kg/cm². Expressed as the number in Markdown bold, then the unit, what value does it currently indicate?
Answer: **2.2** kg/cm²
